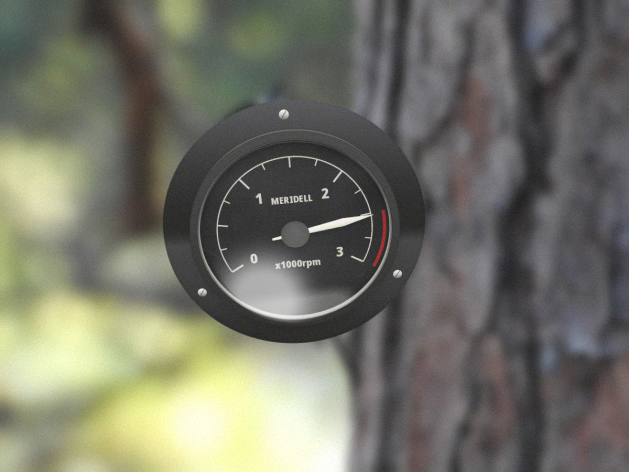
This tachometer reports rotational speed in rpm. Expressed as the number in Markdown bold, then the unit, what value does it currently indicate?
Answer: **2500** rpm
